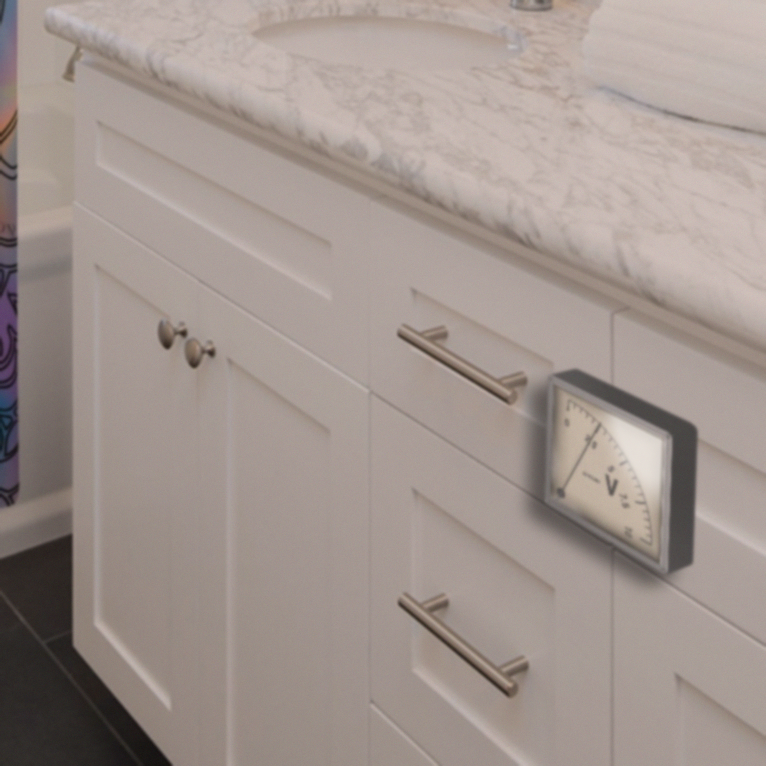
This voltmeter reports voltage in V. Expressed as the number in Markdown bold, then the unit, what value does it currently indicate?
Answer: **2.5** V
